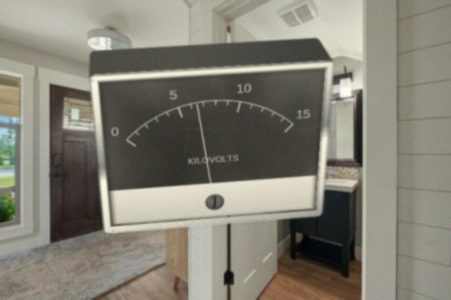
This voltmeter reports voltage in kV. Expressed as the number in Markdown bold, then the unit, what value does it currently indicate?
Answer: **6.5** kV
